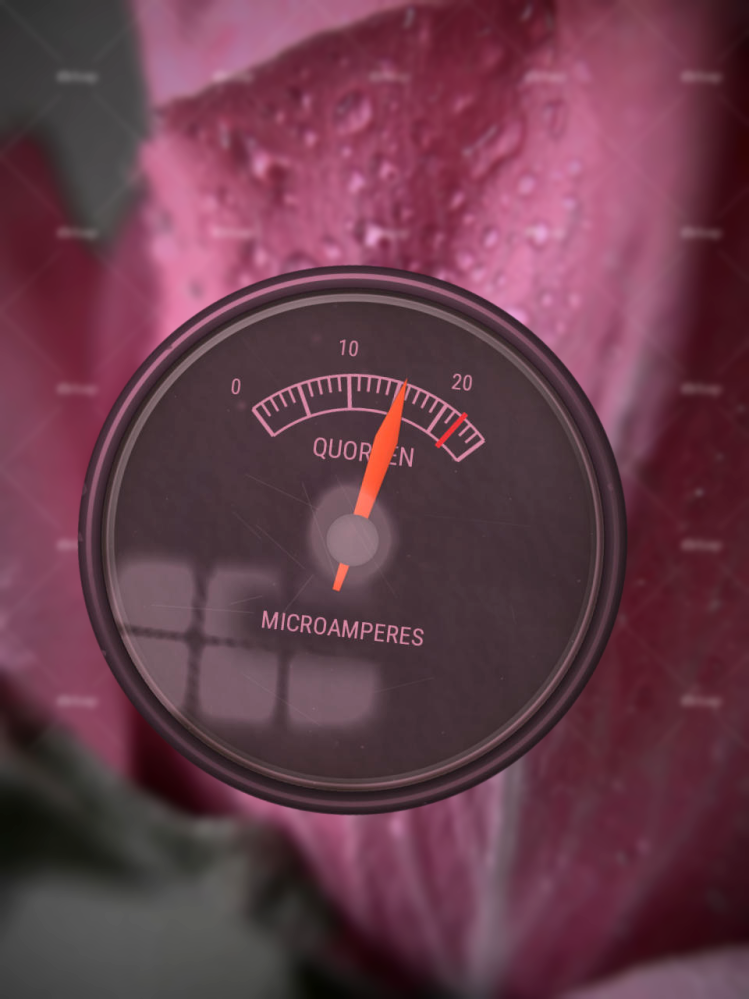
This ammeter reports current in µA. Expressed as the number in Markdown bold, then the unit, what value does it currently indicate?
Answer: **15.5** µA
